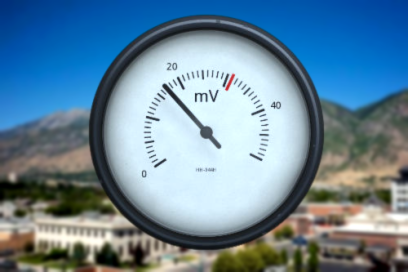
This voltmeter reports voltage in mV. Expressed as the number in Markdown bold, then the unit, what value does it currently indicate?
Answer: **17** mV
